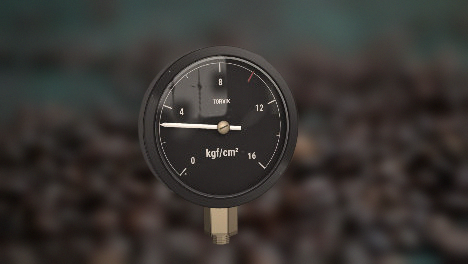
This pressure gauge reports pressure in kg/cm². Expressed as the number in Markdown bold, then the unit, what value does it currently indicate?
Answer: **3** kg/cm²
